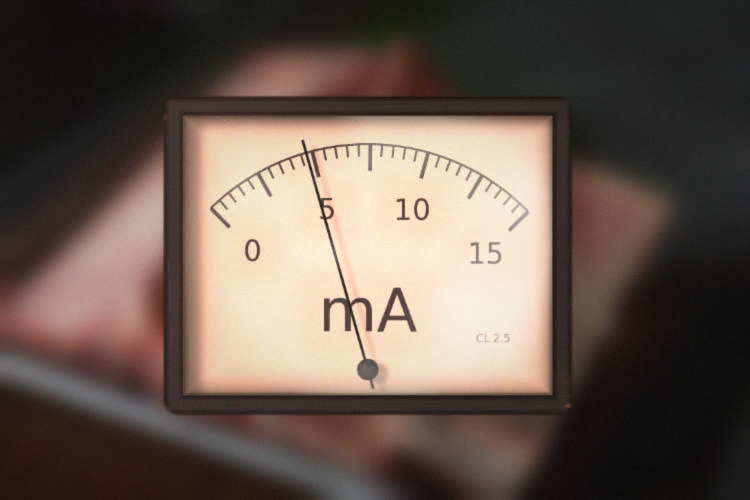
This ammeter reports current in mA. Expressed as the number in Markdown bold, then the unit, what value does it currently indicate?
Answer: **4.75** mA
